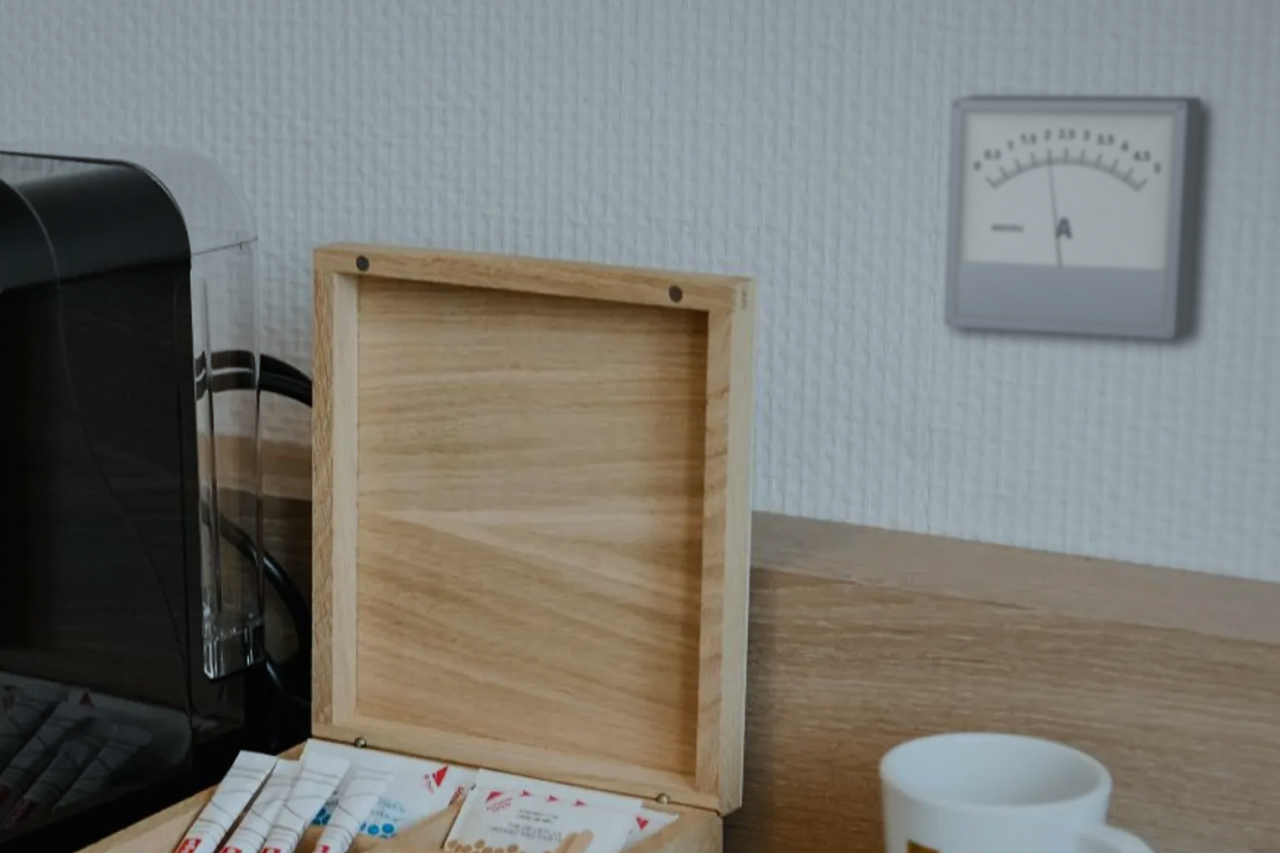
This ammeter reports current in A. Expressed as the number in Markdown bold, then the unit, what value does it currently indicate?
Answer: **2** A
